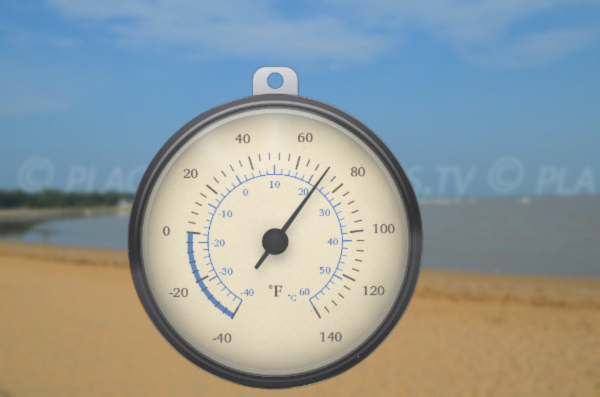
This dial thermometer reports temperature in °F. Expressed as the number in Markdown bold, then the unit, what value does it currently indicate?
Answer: **72** °F
